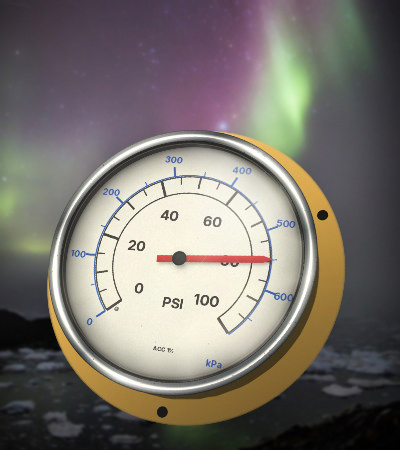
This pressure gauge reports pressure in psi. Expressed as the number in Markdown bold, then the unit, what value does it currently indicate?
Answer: **80** psi
